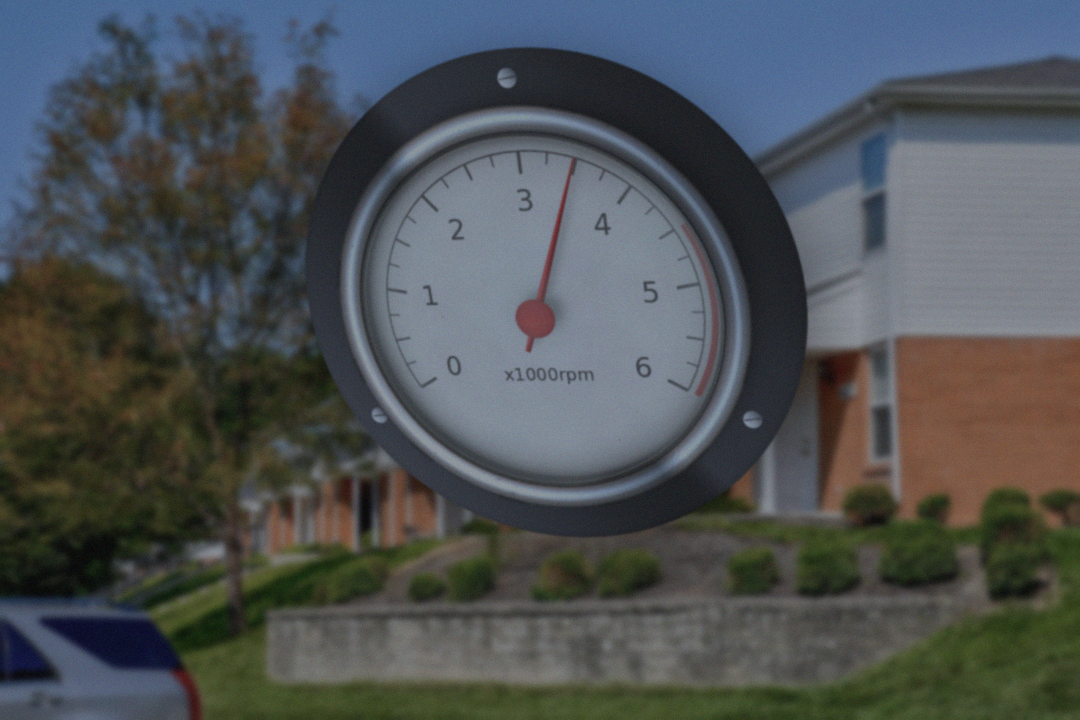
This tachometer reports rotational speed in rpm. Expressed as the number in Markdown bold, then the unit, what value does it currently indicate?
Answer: **3500** rpm
